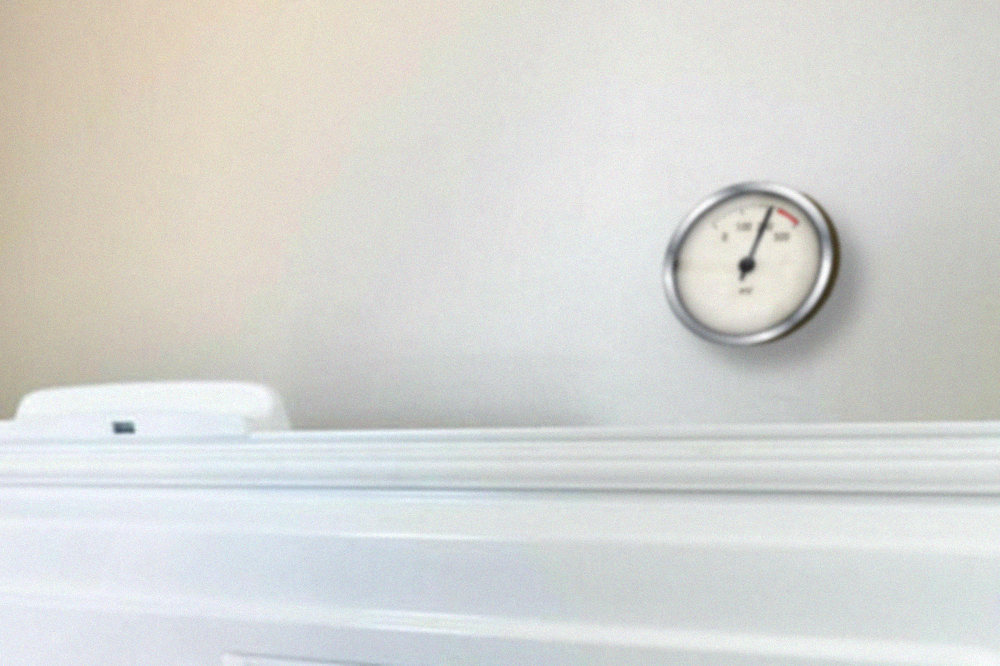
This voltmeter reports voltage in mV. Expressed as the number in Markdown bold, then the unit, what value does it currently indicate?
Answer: **200** mV
